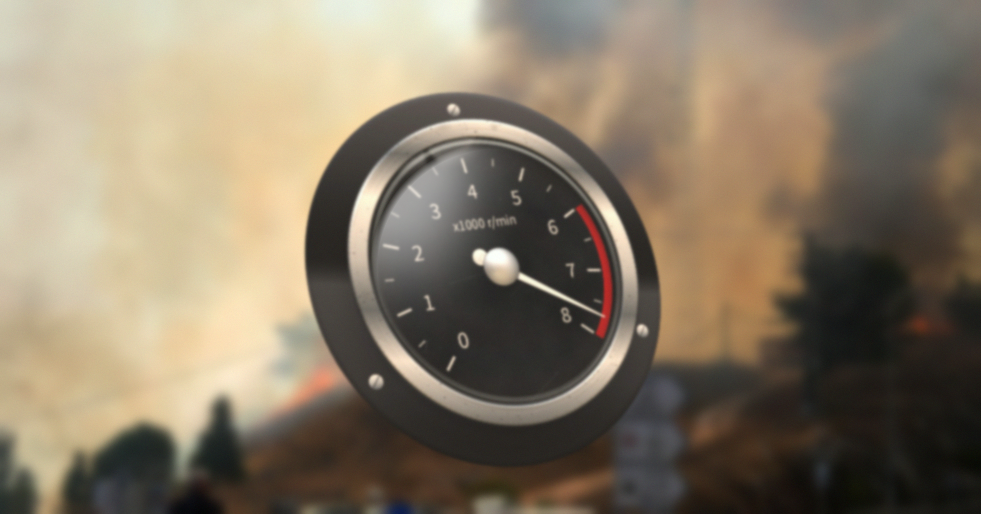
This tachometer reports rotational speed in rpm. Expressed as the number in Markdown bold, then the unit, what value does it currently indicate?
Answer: **7750** rpm
